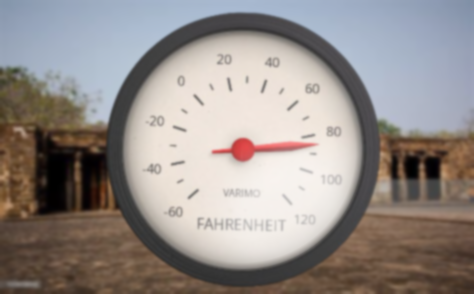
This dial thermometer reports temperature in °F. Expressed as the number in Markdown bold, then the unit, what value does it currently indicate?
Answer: **85** °F
